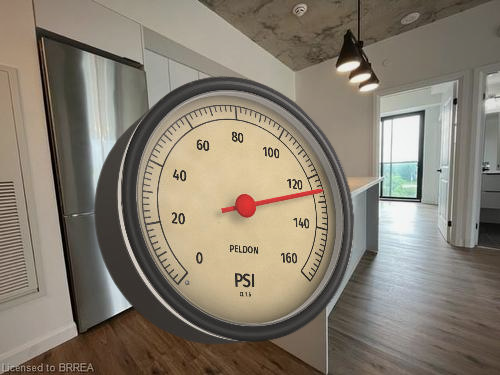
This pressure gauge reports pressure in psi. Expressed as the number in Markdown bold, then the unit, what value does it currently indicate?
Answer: **126** psi
